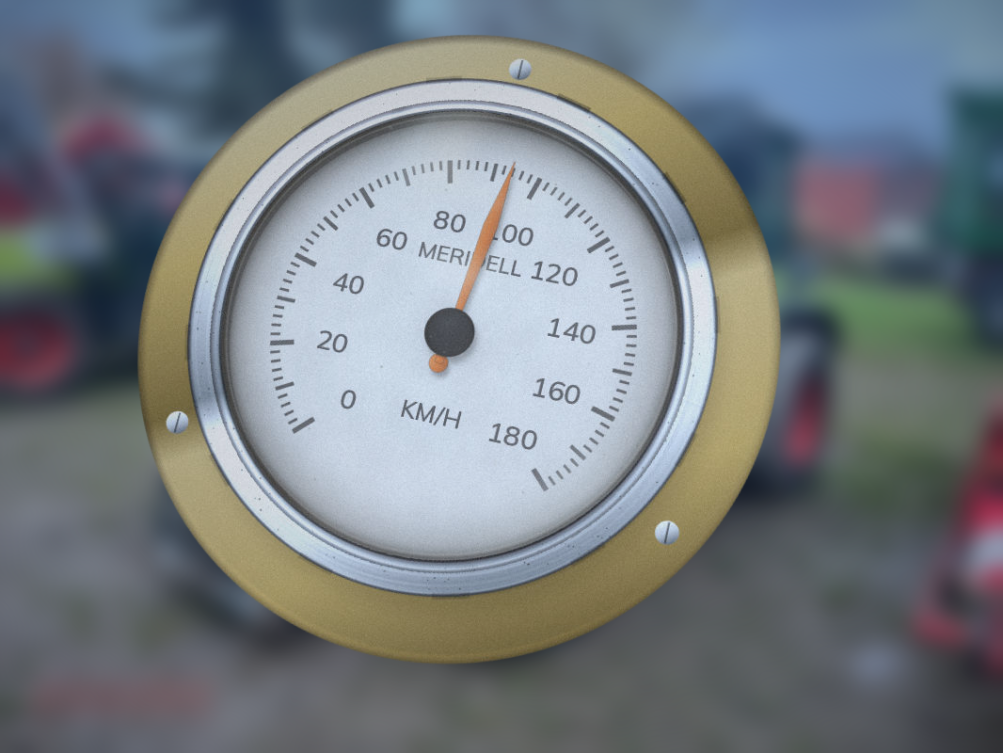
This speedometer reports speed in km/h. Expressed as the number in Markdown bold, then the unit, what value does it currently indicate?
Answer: **94** km/h
